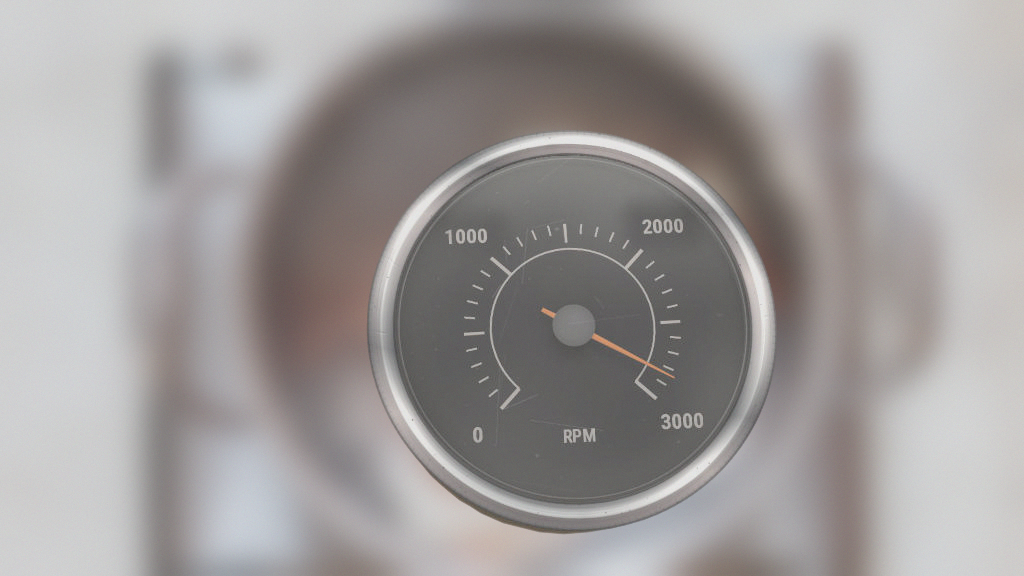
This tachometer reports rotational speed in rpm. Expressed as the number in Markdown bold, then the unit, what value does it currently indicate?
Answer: **2850** rpm
